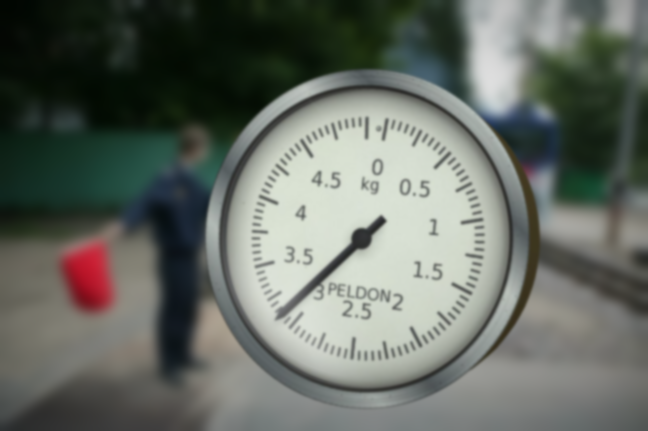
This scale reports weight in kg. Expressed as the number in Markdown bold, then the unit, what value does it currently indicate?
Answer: **3.1** kg
